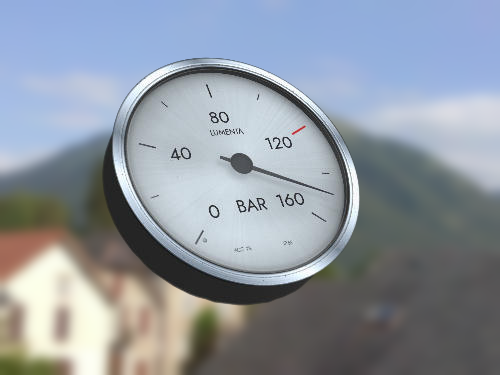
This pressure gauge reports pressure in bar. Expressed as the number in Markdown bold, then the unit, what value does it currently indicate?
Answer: **150** bar
